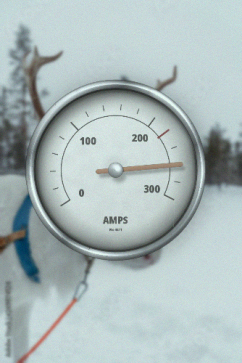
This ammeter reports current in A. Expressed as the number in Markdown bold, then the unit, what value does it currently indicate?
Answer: **260** A
